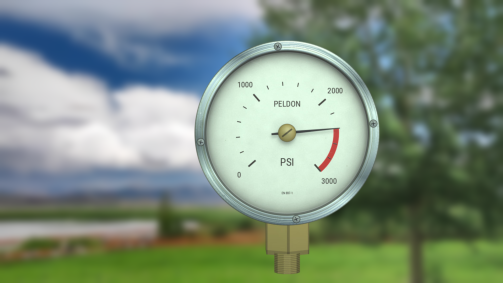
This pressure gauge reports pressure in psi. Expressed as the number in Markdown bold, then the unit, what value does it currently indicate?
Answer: **2400** psi
